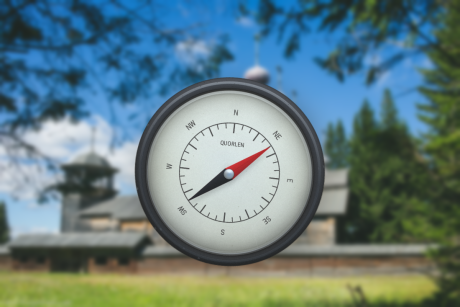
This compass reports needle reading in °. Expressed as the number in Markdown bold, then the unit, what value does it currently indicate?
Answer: **50** °
